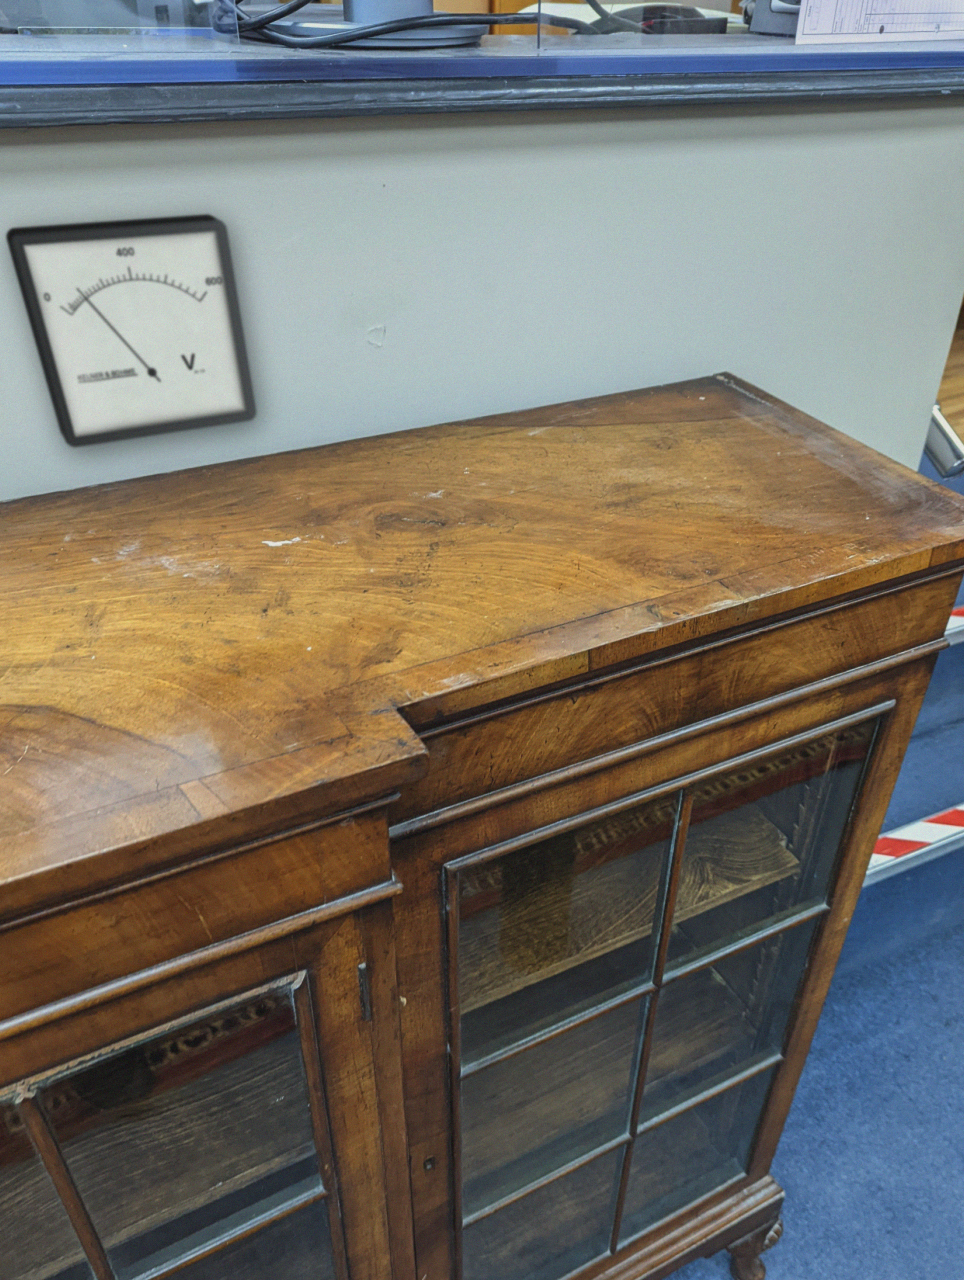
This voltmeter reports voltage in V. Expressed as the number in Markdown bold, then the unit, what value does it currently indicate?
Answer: **200** V
